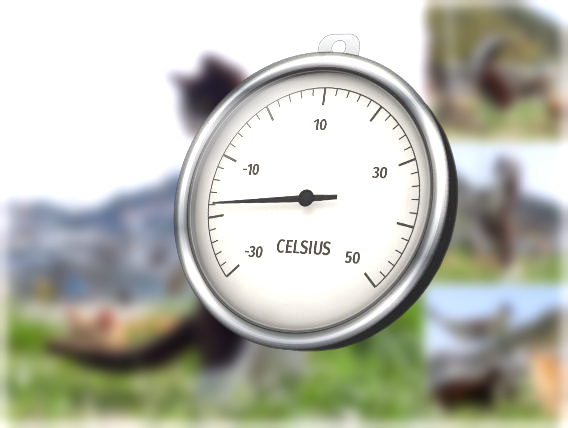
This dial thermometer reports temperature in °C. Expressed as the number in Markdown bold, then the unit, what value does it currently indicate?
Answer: **-18** °C
